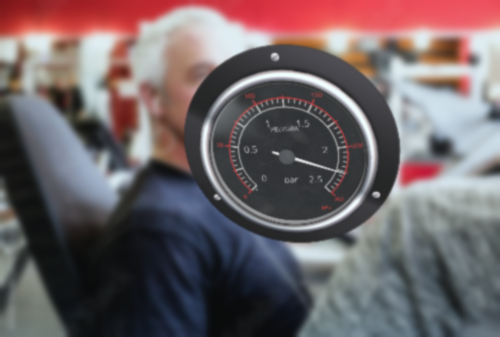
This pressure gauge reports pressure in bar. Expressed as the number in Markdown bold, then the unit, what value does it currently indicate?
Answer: **2.25** bar
